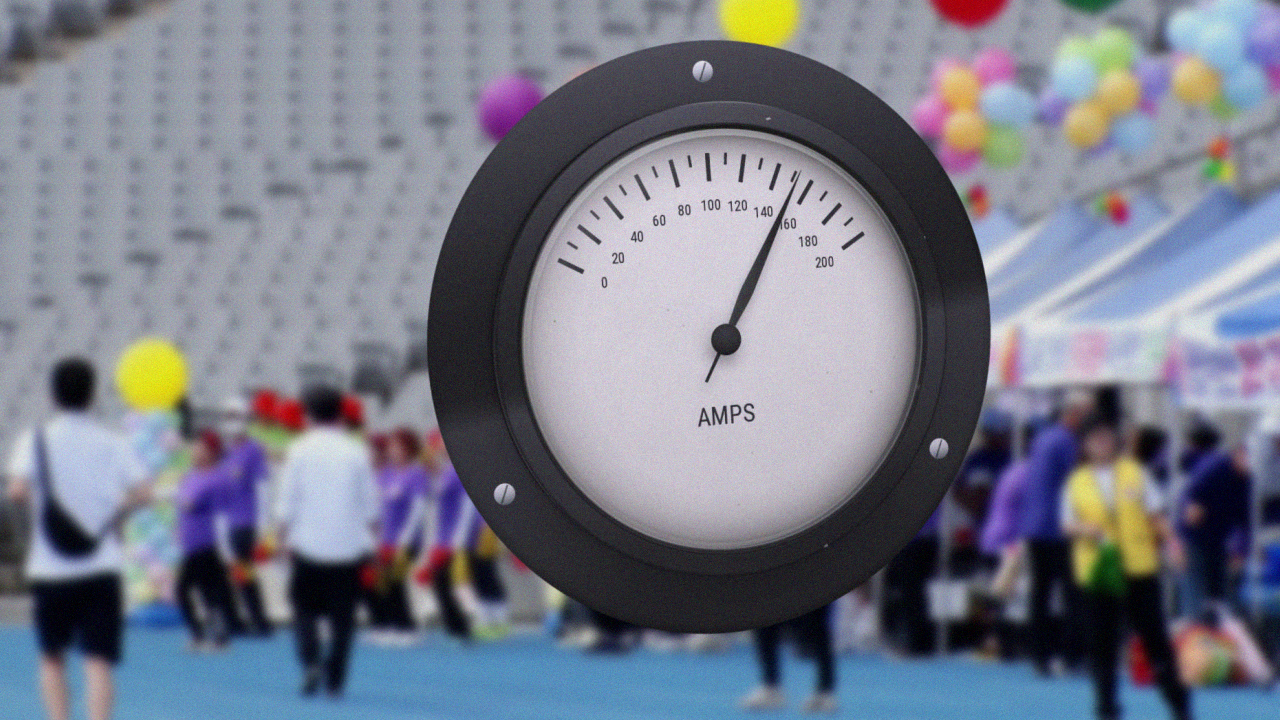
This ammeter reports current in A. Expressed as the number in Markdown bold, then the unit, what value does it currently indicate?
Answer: **150** A
